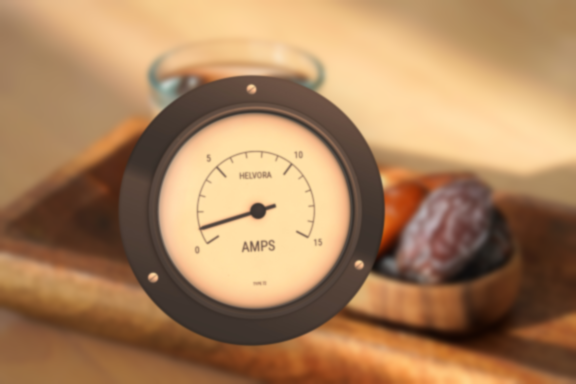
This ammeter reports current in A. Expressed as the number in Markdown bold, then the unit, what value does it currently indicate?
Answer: **1** A
